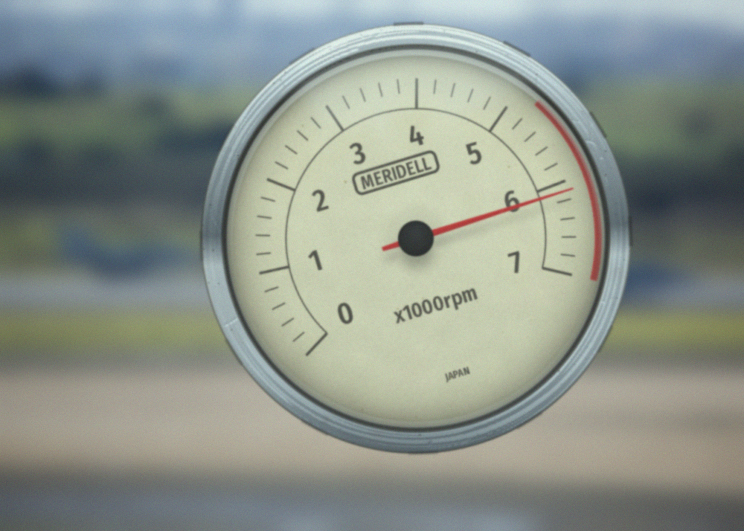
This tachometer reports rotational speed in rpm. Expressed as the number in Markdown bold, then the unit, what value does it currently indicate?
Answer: **6100** rpm
